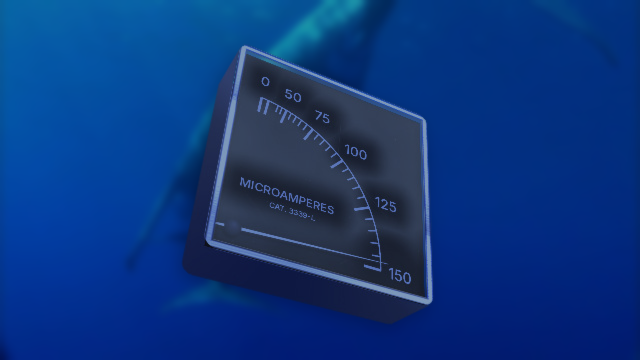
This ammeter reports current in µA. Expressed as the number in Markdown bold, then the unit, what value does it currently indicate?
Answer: **147.5** µA
